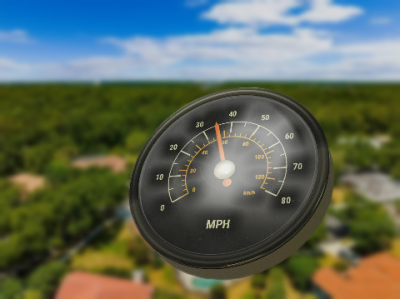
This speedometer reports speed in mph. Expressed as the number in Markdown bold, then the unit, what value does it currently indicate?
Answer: **35** mph
